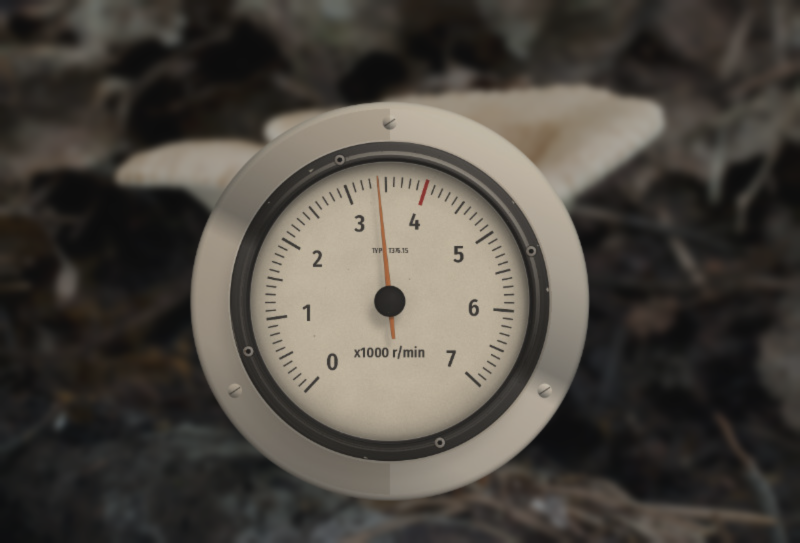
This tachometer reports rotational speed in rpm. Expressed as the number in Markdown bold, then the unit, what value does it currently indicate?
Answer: **3400** rpm
